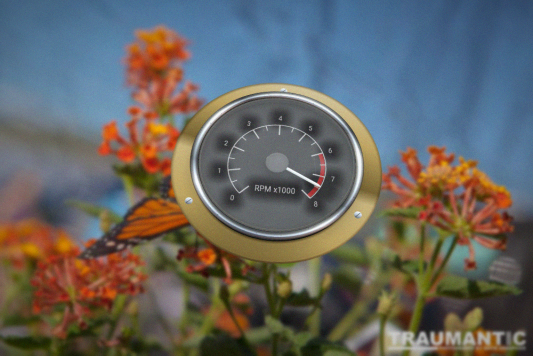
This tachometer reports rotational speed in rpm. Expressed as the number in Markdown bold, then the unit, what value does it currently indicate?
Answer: **7500** rpm
